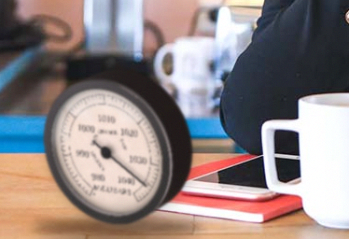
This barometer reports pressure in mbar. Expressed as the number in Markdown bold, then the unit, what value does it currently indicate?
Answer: **1035** mbar
